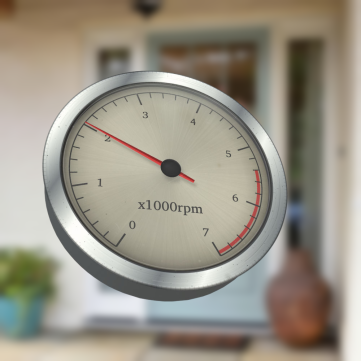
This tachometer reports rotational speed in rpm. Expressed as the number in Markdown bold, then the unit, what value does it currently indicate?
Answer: **2000** rpm
